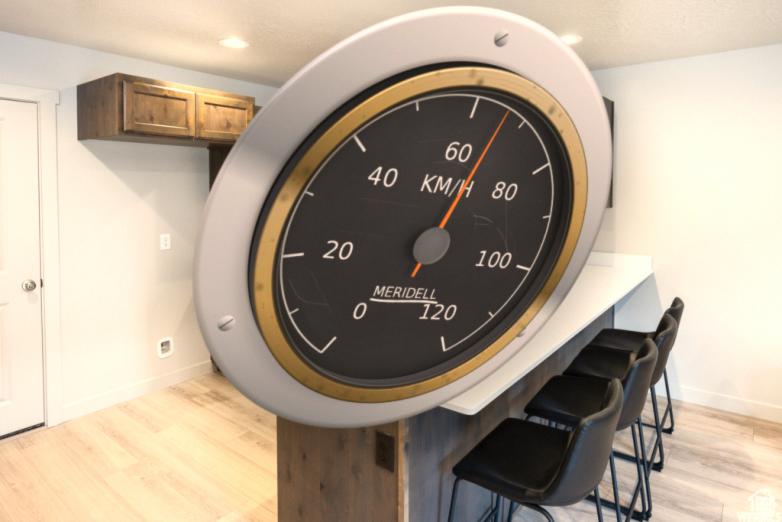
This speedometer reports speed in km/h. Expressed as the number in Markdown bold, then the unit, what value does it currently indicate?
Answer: **65** km/h
